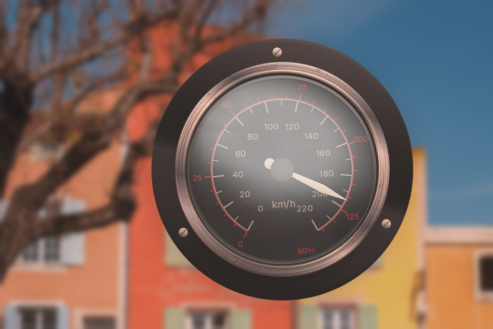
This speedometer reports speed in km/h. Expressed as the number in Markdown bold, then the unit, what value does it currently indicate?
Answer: **195** km/h
